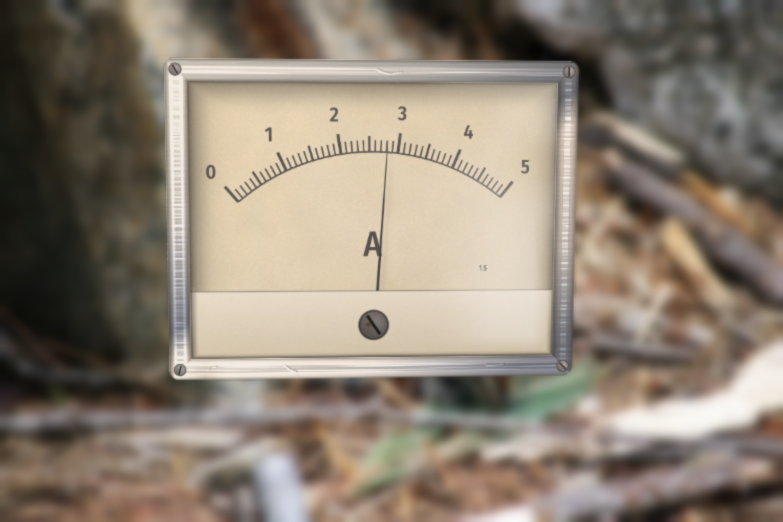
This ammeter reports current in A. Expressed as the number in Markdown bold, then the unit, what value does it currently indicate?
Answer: **2.8** A
